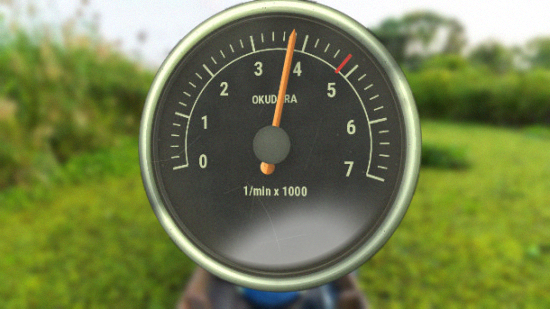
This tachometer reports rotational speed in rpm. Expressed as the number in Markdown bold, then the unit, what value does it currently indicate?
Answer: **3800** rpm
